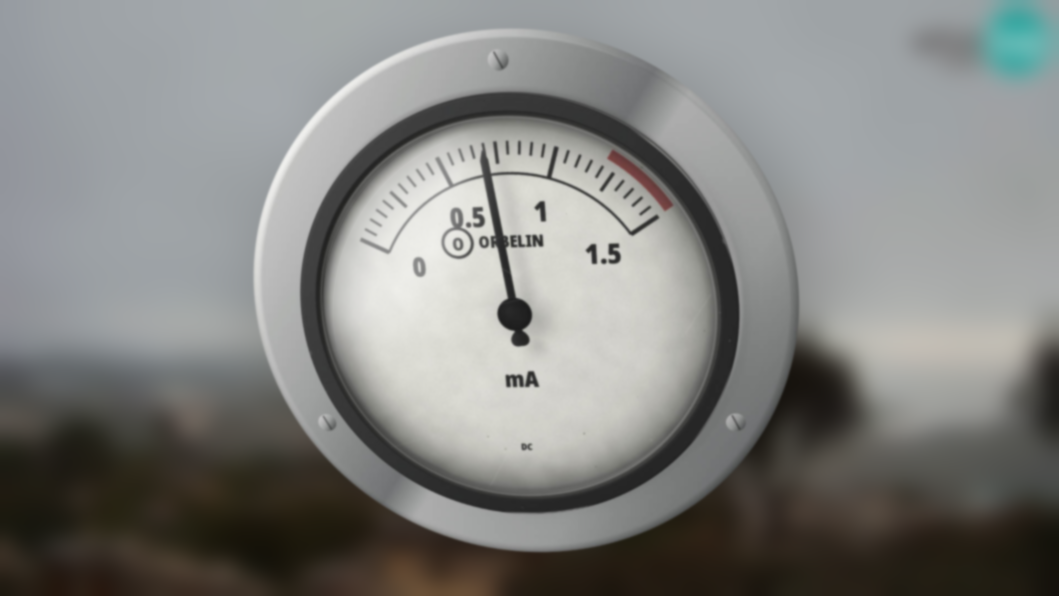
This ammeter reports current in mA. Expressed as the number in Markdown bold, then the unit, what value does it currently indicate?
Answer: **0.7** mA
